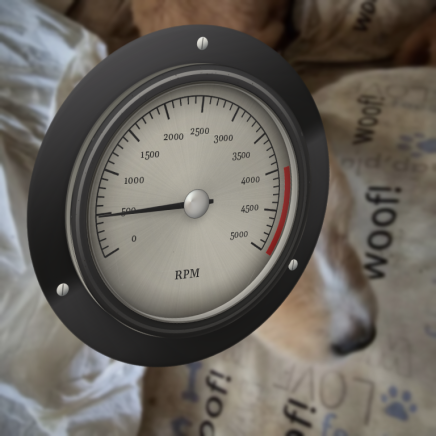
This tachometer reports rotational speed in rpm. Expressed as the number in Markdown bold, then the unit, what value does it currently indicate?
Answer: **500** rpm
